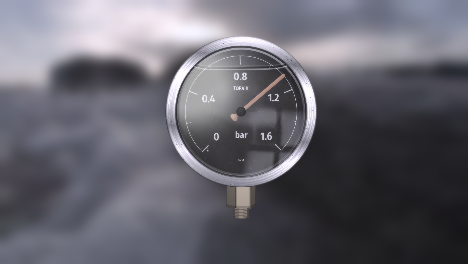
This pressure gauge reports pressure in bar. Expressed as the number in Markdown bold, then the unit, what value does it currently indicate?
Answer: **1.1** bar
